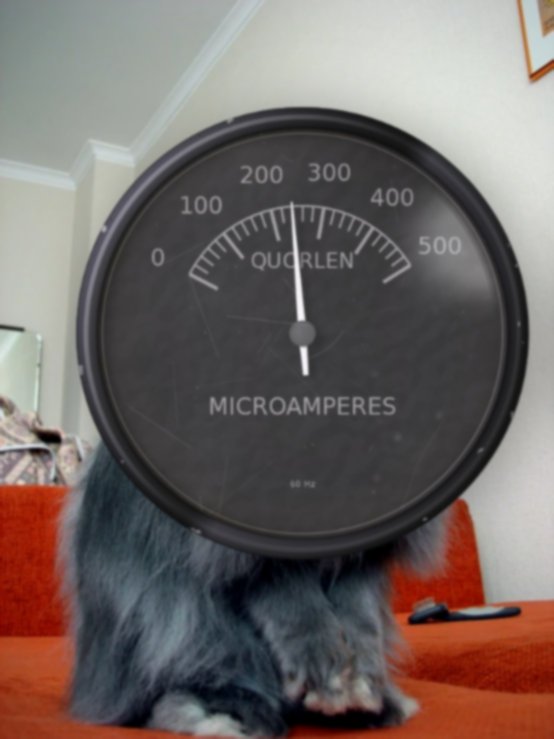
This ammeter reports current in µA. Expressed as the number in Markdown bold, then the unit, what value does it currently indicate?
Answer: **240** µA
